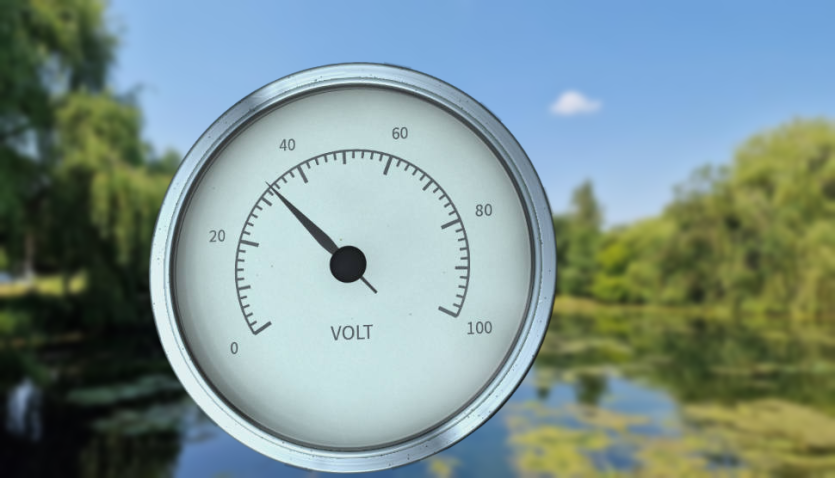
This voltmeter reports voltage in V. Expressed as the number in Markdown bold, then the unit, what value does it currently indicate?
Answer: **33** V
